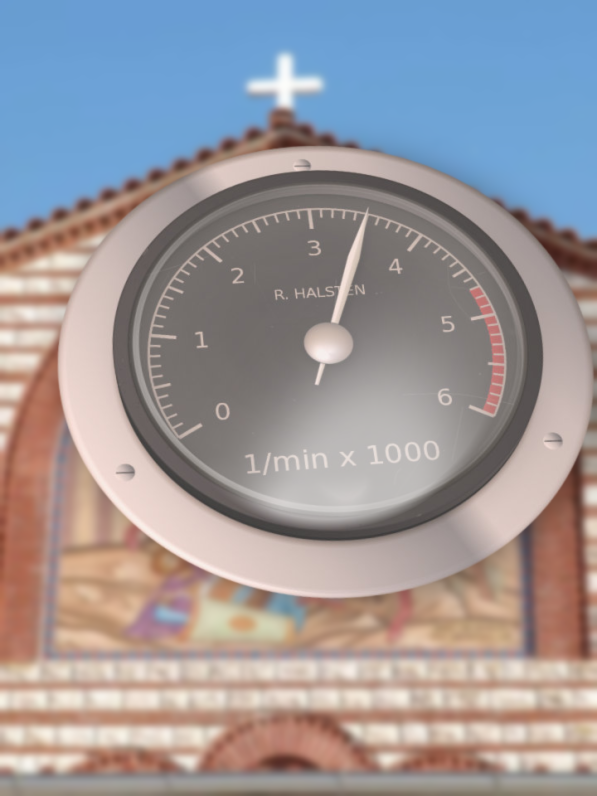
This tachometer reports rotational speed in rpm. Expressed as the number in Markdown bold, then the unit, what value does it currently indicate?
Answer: **3500** rpm
